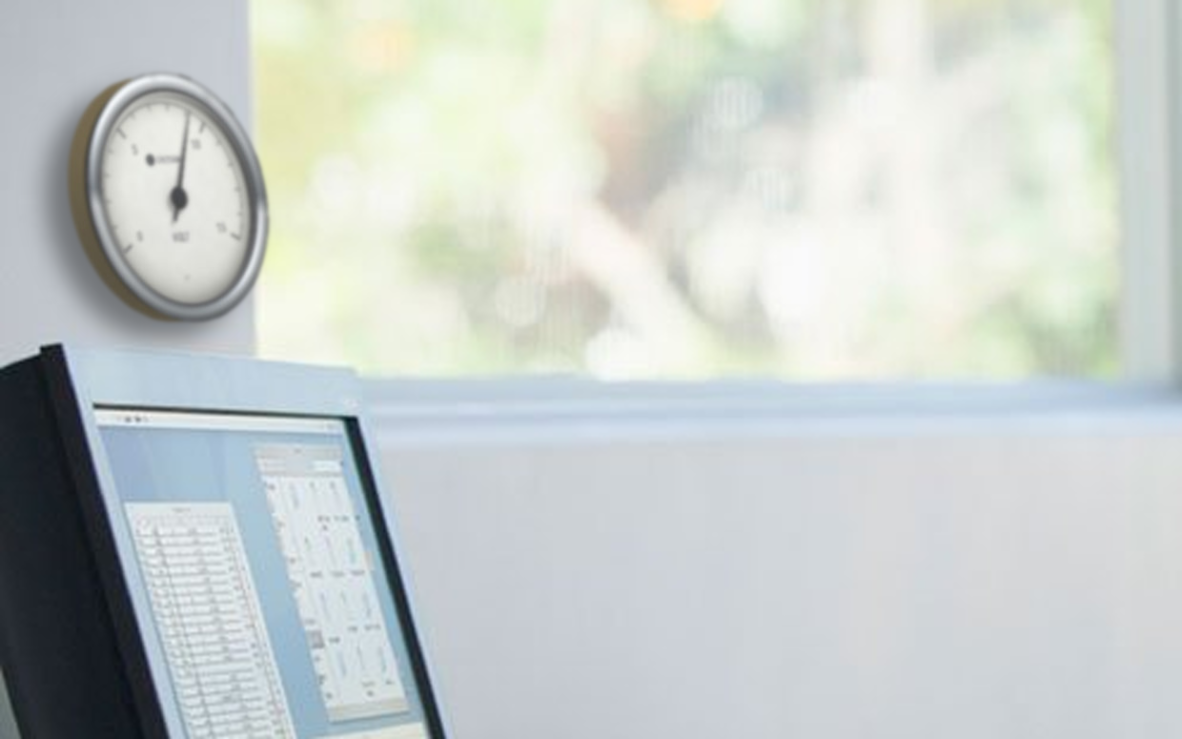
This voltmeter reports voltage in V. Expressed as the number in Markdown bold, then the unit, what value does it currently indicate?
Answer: **9** V
